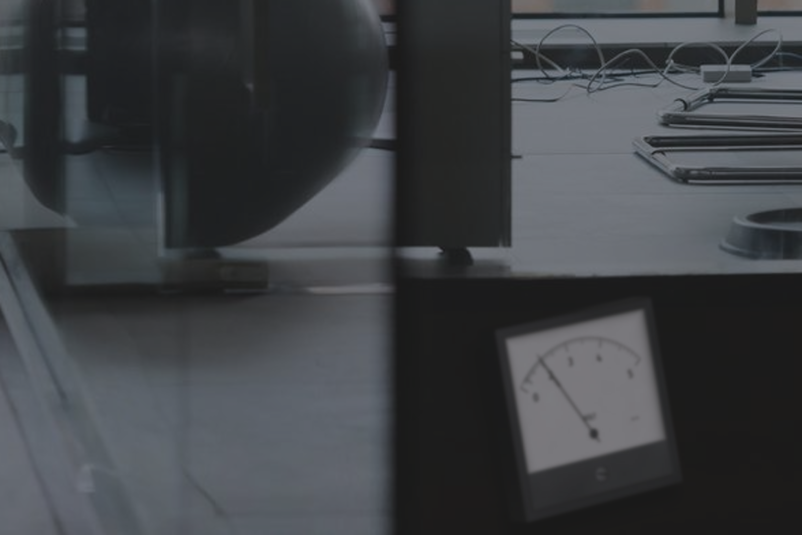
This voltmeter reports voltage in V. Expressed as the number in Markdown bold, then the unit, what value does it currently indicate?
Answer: **2** V
